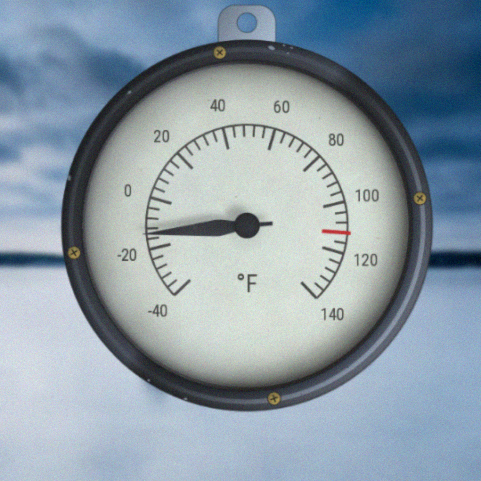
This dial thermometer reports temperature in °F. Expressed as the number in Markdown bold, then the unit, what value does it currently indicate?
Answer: **-14** °F
